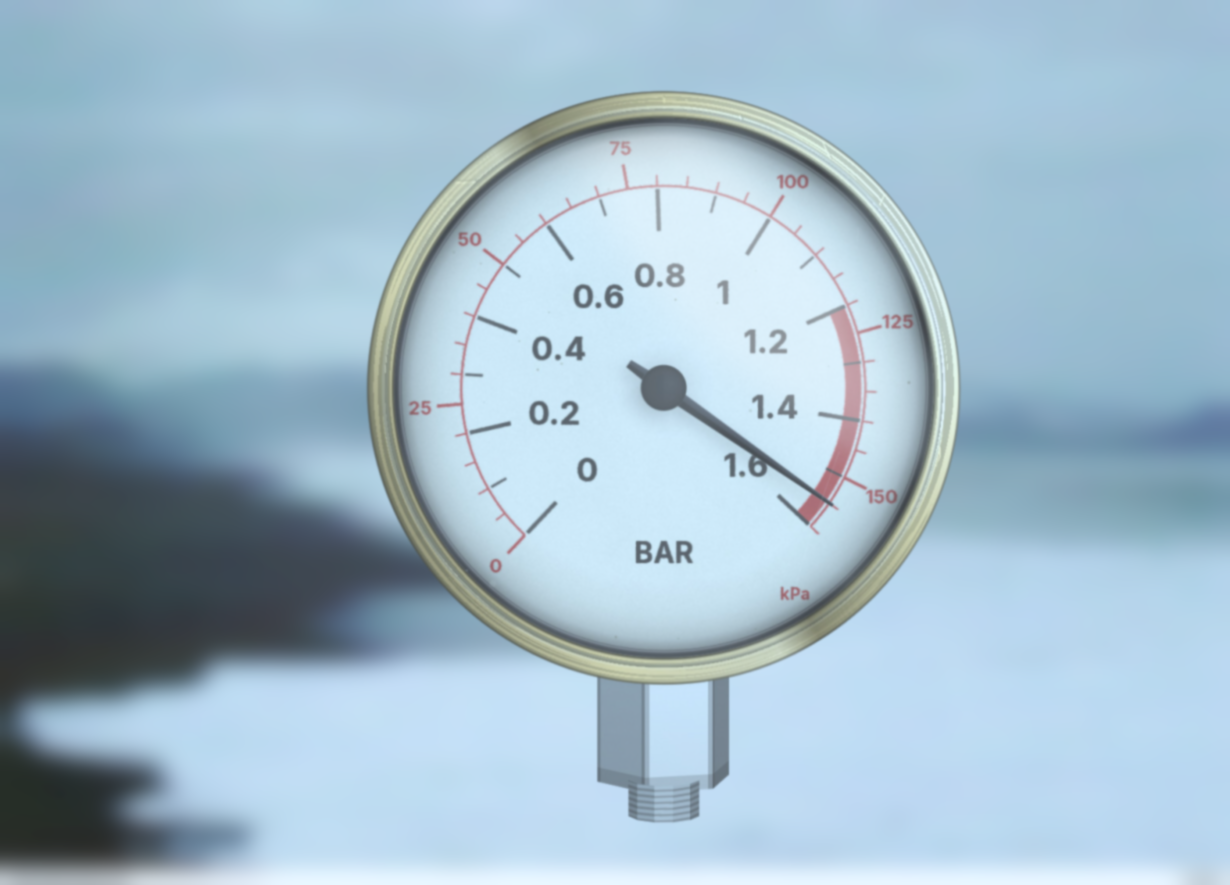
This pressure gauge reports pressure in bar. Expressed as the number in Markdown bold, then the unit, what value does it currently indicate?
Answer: **1.55** bar
